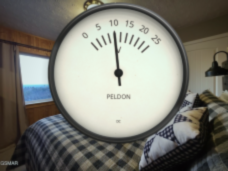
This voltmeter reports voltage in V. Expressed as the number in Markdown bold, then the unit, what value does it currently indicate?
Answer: **10** V
